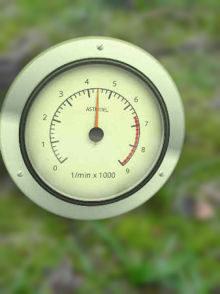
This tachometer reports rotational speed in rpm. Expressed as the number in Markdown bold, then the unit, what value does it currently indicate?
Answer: **4400** rpm
